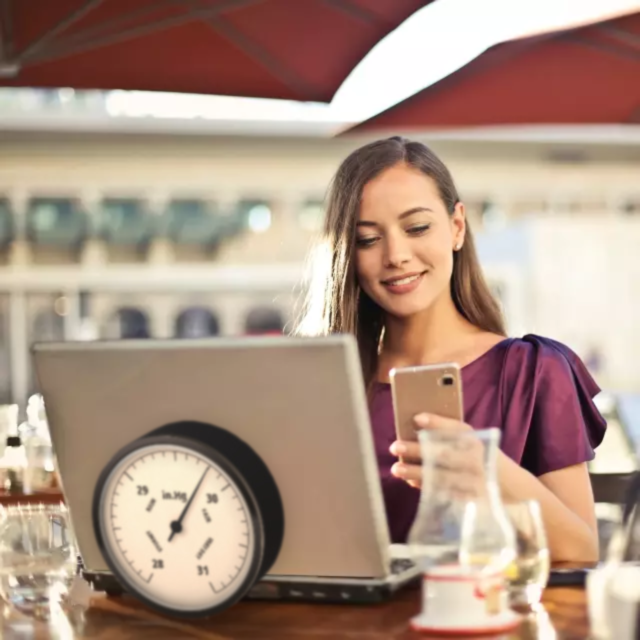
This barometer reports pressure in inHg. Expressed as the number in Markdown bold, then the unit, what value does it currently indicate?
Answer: **29.8** inHg
